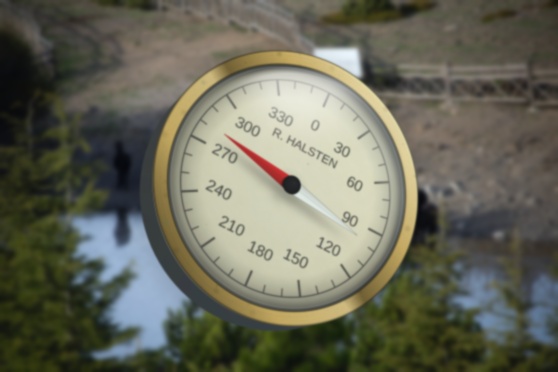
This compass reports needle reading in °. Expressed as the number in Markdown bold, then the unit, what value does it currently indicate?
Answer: **280** °
